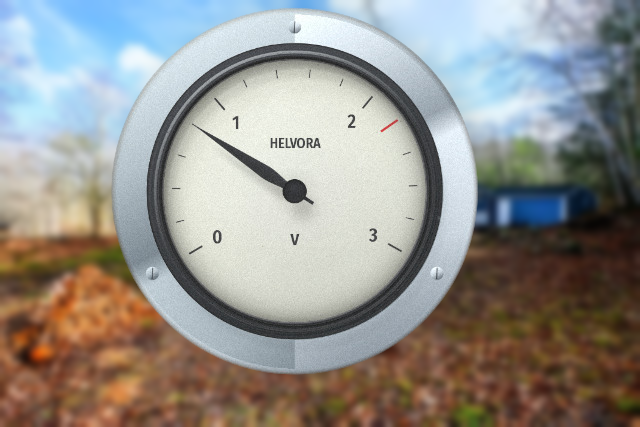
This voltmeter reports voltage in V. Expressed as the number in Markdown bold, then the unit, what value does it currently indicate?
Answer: **0.8** V
